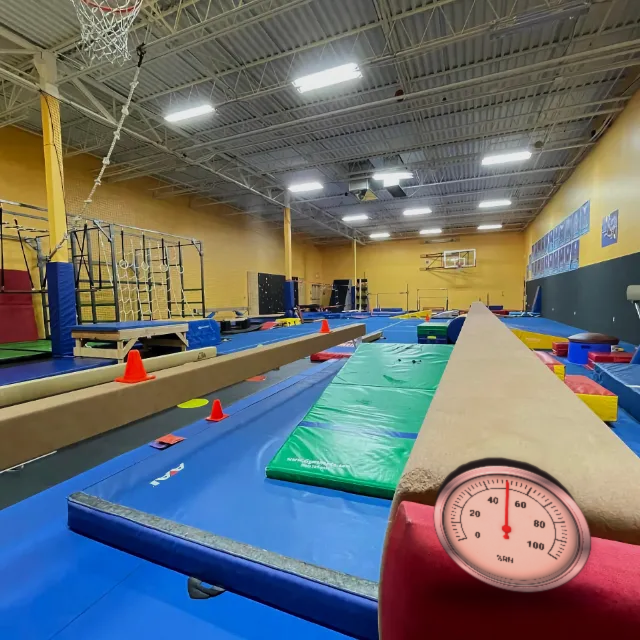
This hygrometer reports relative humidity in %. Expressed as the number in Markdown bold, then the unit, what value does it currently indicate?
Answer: **50** %
